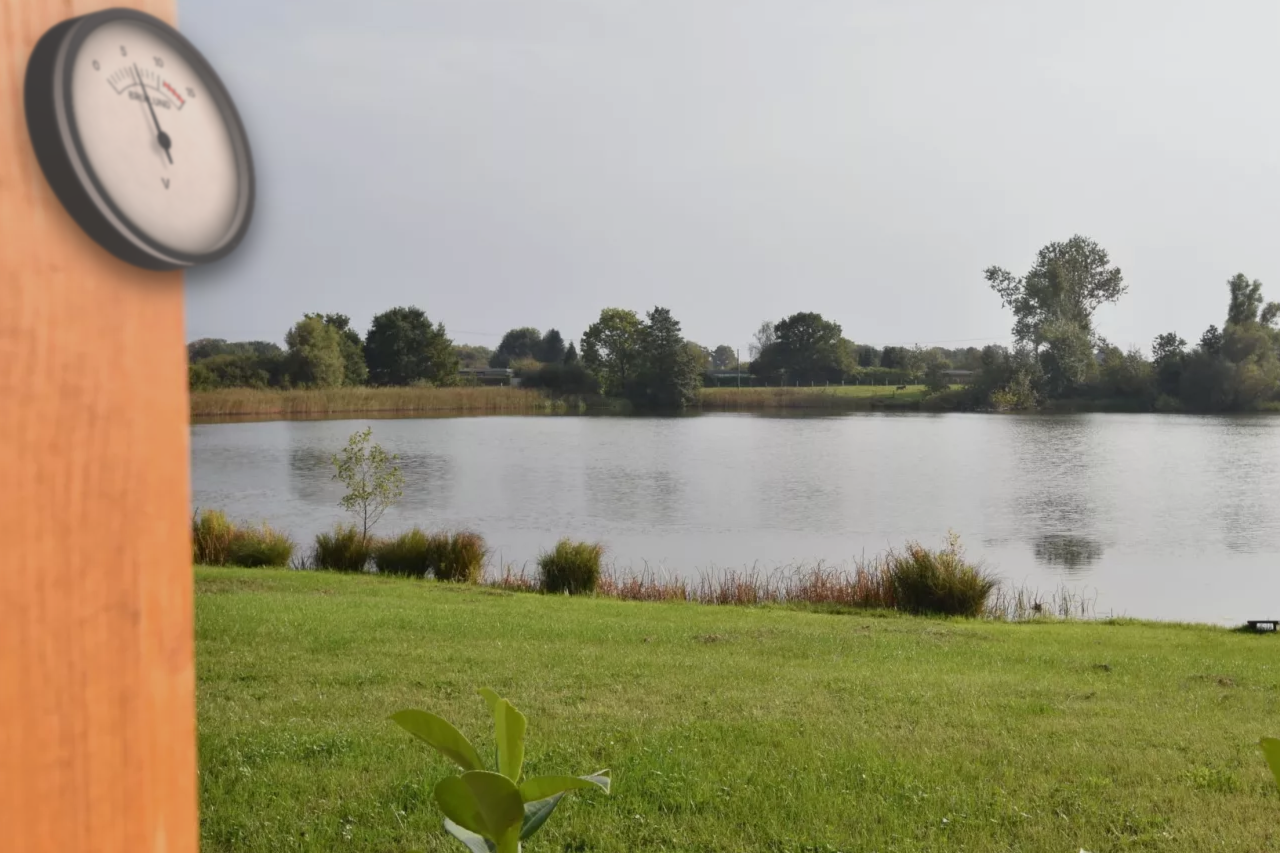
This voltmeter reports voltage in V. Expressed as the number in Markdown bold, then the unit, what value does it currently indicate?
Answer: **5** V
